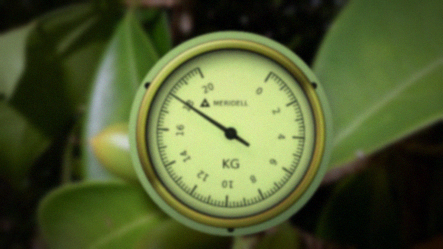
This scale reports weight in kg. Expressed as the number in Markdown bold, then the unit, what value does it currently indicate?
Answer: **18** kg
